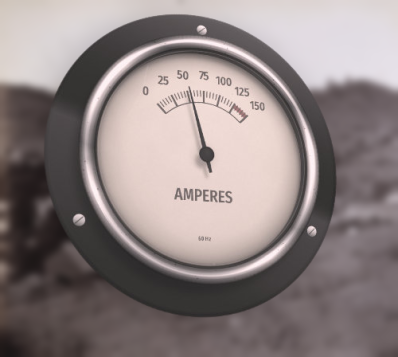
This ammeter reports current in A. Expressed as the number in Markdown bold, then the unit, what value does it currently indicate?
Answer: **50** A
